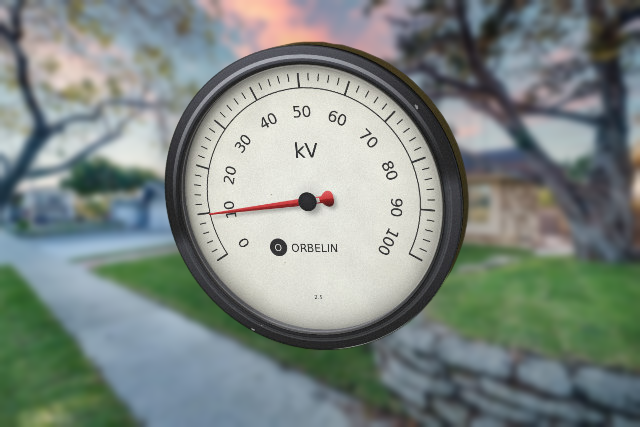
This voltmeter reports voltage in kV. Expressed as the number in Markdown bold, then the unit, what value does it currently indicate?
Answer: **10** kV
